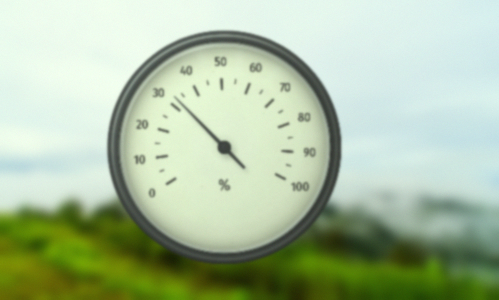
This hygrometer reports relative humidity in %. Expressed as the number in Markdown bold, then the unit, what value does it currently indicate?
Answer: **32.5** %
